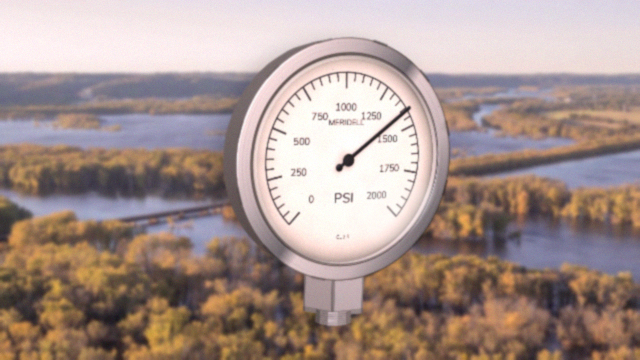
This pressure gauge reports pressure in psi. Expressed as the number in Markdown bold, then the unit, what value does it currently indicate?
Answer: **1400** psi
